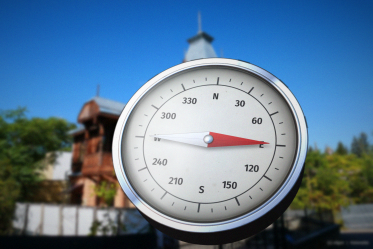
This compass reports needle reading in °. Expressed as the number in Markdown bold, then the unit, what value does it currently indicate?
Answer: **90** °
